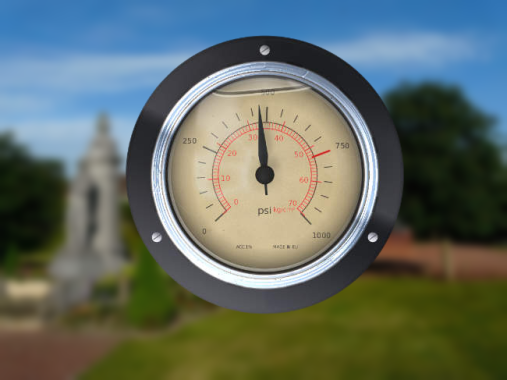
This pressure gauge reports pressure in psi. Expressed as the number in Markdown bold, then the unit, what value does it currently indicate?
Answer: **475** psi
